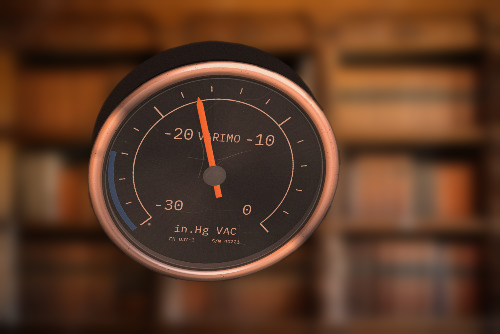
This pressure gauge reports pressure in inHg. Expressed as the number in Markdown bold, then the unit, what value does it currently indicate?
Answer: **-17** inHg
